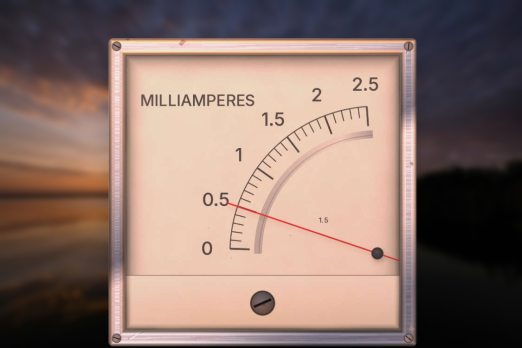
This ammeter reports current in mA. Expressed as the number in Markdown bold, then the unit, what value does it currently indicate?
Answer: **0.5** mA
